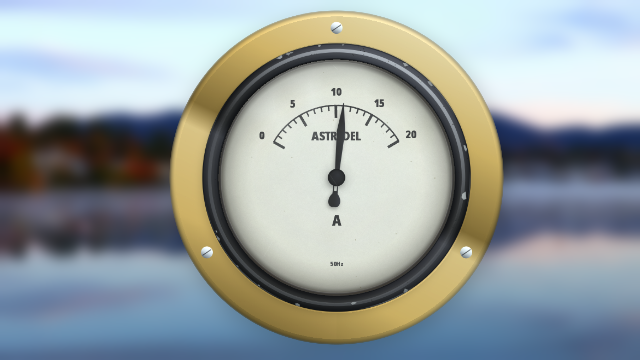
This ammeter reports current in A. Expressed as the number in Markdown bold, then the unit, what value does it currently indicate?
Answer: **11** A
